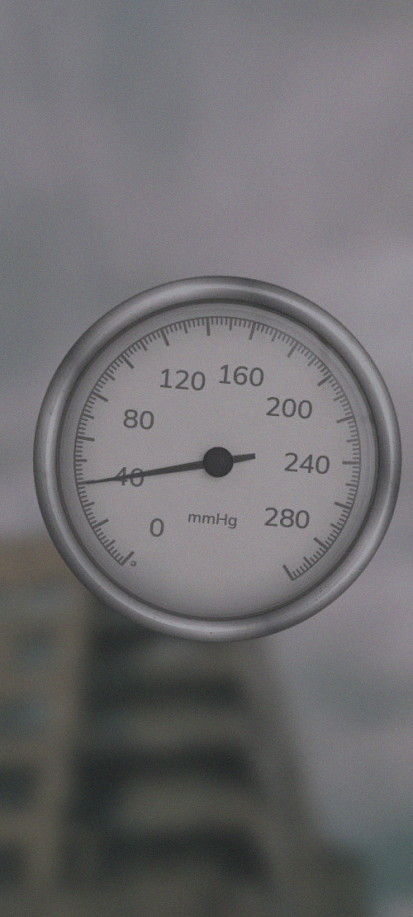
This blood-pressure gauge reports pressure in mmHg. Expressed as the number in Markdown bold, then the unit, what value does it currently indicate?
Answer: **40** mmHg
